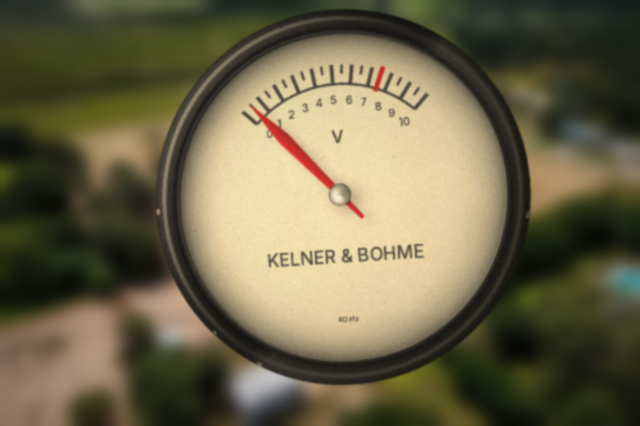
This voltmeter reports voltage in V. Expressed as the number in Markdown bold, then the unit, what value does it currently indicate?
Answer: **0.5** V
